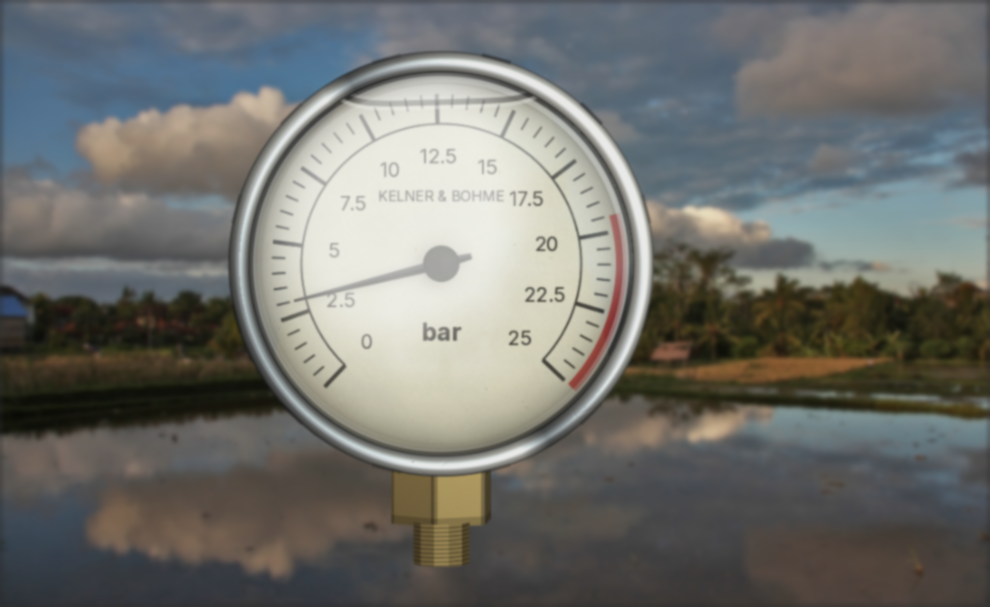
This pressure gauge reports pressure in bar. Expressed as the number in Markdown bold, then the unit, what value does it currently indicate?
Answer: **3** bar
